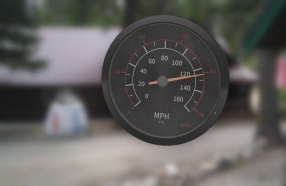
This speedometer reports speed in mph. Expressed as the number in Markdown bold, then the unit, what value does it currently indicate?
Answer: **125** mph
